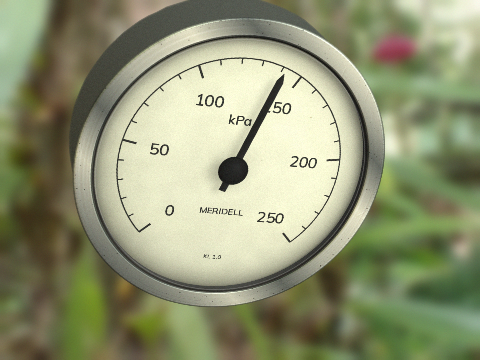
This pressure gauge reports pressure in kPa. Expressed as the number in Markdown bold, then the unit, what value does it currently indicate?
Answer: **140** kPa
